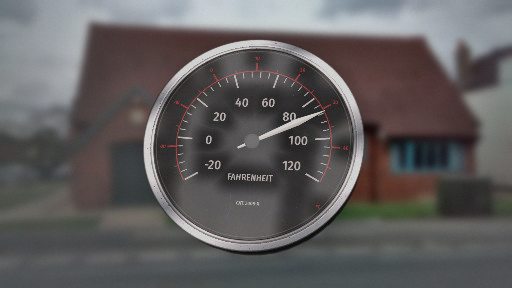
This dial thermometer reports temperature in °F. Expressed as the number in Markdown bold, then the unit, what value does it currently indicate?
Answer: **88** °F
